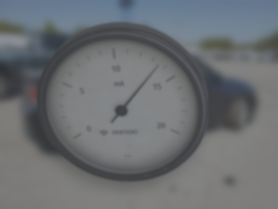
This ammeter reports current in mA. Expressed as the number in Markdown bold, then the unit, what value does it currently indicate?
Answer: **13.5** mA
